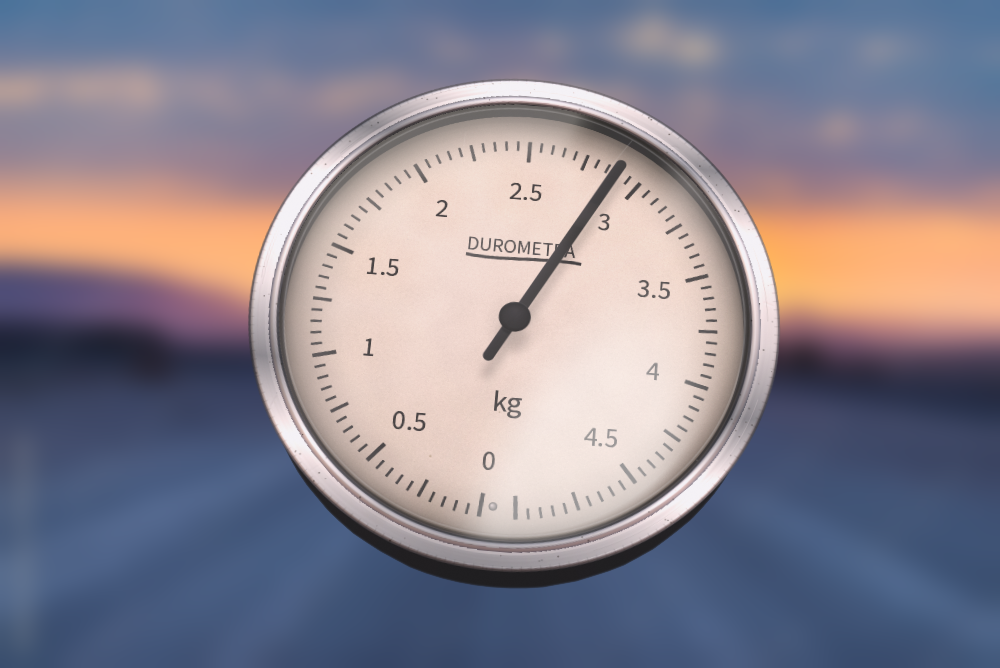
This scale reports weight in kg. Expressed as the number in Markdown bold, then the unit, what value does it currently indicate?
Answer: **2.9** kg
